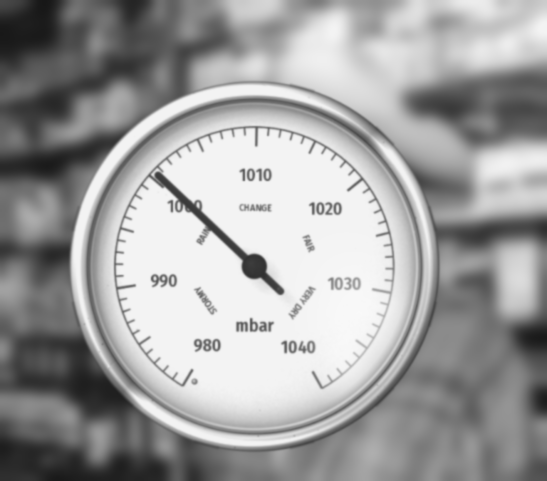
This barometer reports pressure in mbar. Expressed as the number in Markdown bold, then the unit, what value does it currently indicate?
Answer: **1000.5** mbar
